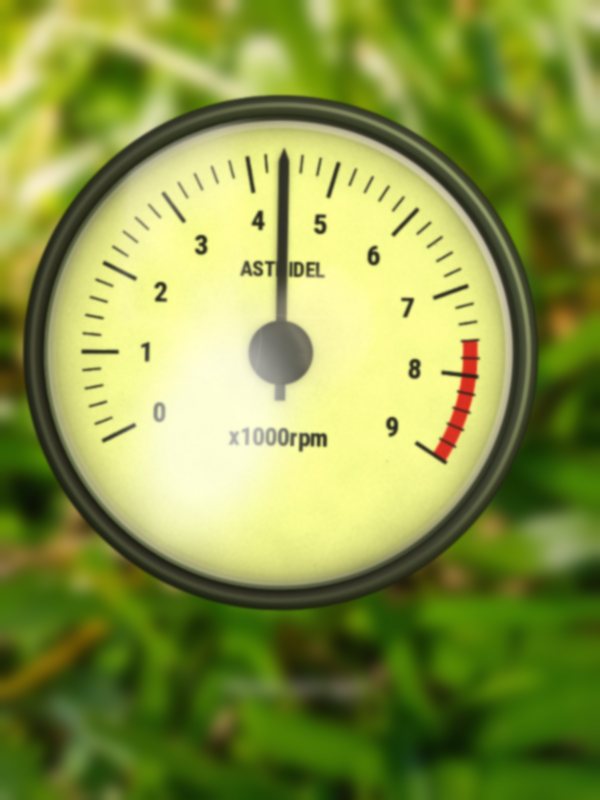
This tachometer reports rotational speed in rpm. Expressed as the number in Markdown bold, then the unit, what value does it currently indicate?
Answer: **4400** rpm
